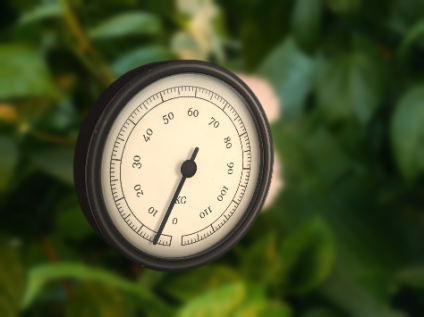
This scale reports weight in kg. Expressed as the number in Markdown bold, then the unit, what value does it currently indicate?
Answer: **5** kg
